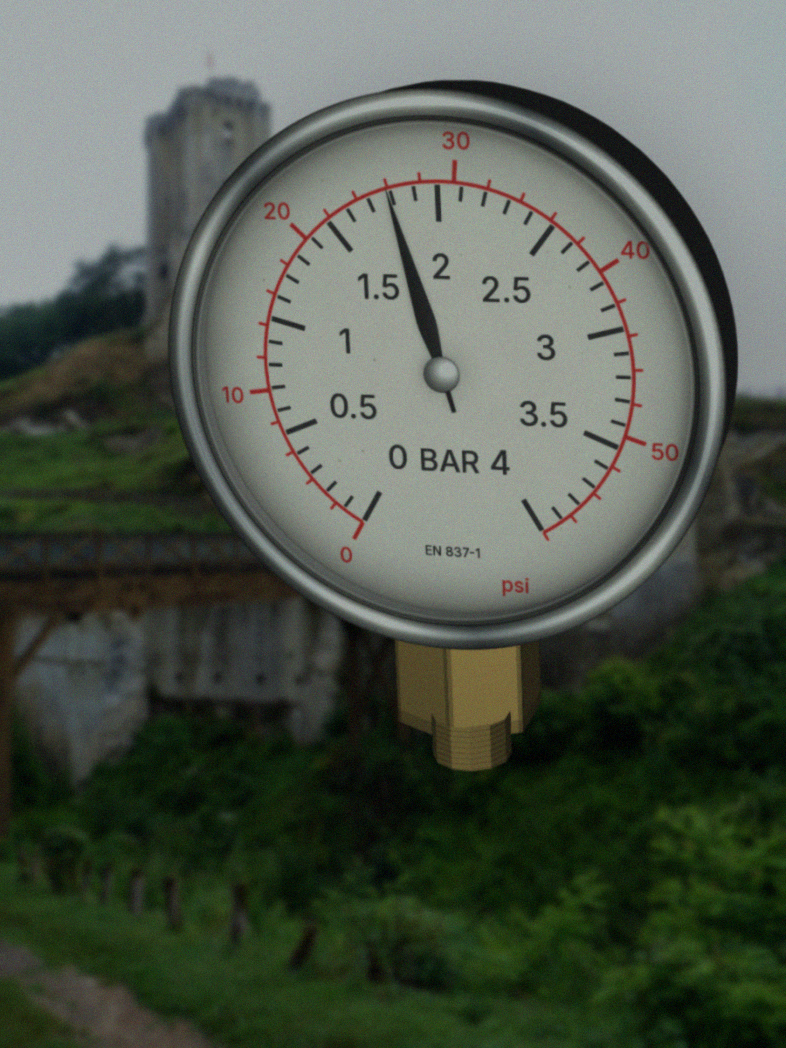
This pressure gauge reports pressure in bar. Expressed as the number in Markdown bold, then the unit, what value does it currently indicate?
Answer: **1.8** bar
